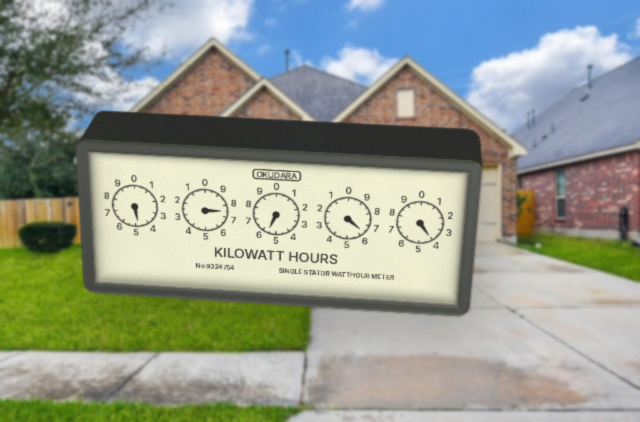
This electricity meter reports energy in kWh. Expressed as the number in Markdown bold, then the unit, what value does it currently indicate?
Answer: **47564** kWh
